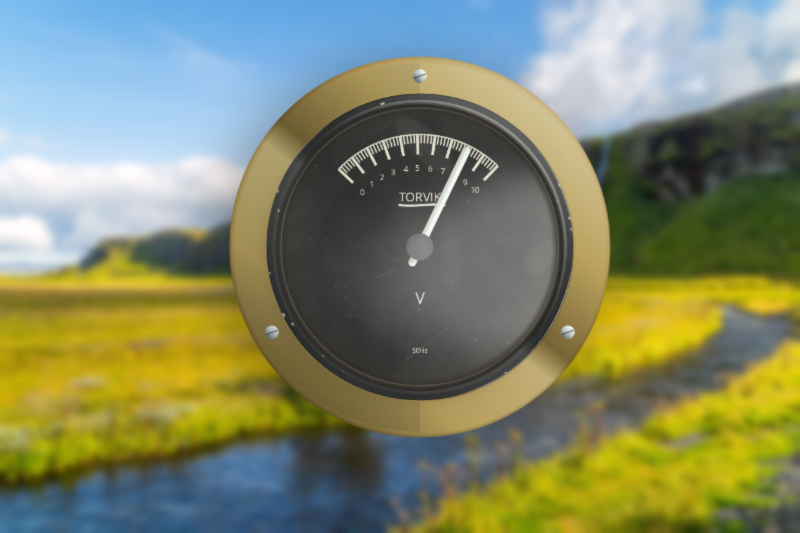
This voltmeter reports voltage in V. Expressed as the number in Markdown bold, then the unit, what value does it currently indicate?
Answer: **8** V
